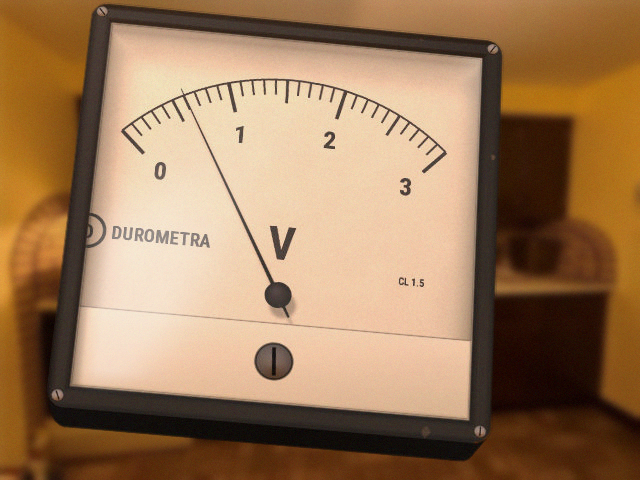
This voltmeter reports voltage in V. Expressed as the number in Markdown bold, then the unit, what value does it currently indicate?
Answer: **0.6** V
